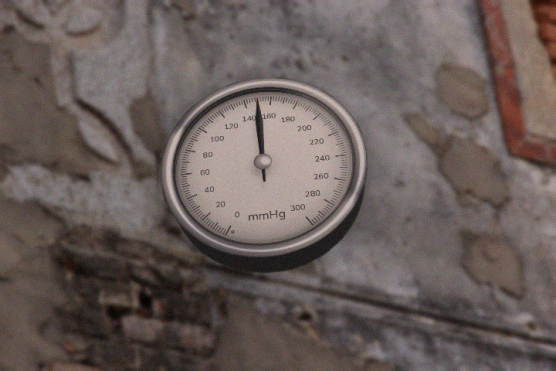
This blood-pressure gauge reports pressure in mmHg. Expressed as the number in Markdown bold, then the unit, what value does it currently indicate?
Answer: **150** mmHg
